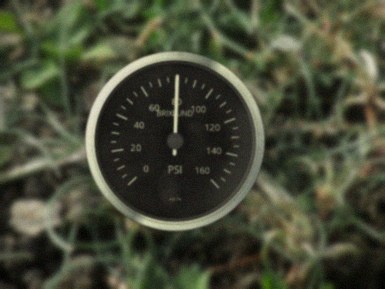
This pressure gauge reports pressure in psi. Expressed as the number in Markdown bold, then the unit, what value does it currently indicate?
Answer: **80** psi
